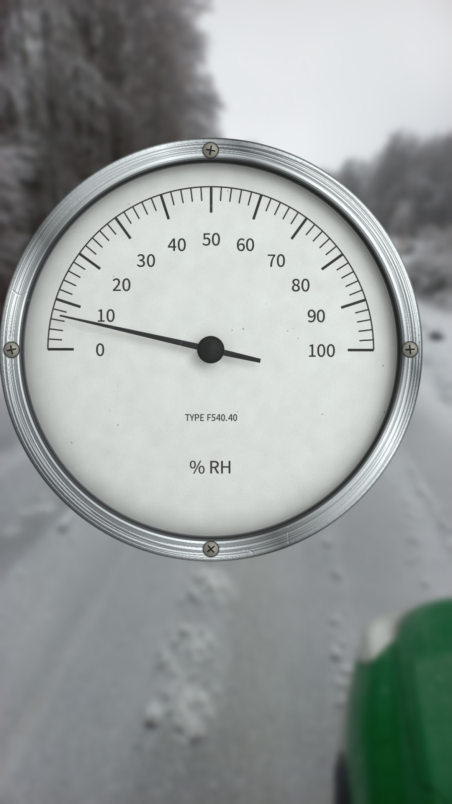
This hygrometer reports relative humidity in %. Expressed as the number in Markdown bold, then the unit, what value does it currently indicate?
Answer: **7** %
